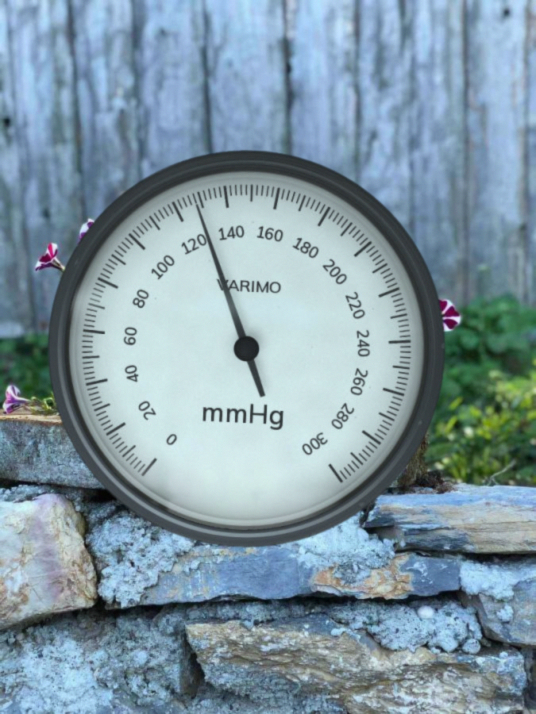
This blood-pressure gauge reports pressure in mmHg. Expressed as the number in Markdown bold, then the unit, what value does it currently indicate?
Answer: **128** mmHg
